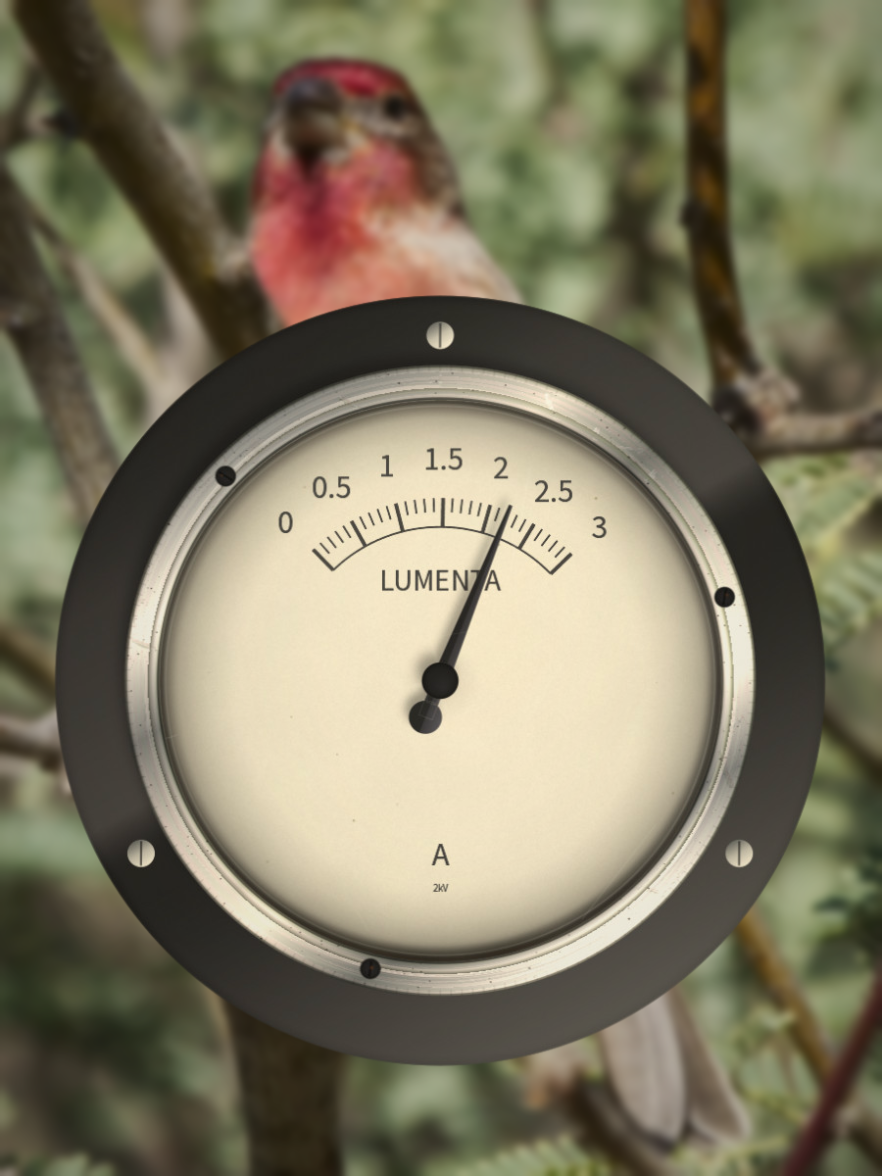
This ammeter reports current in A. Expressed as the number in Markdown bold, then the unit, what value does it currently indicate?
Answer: **2.2** A
